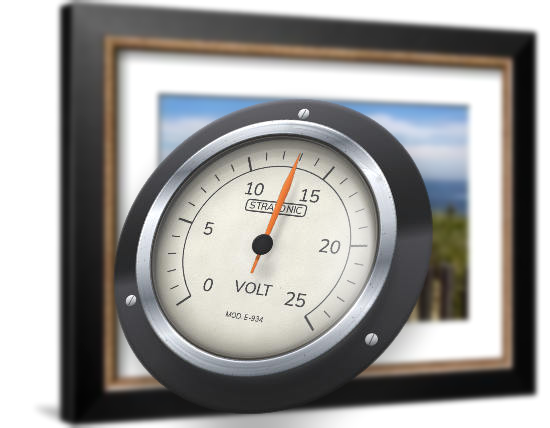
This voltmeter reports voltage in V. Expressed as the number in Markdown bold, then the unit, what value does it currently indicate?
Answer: **13** V
